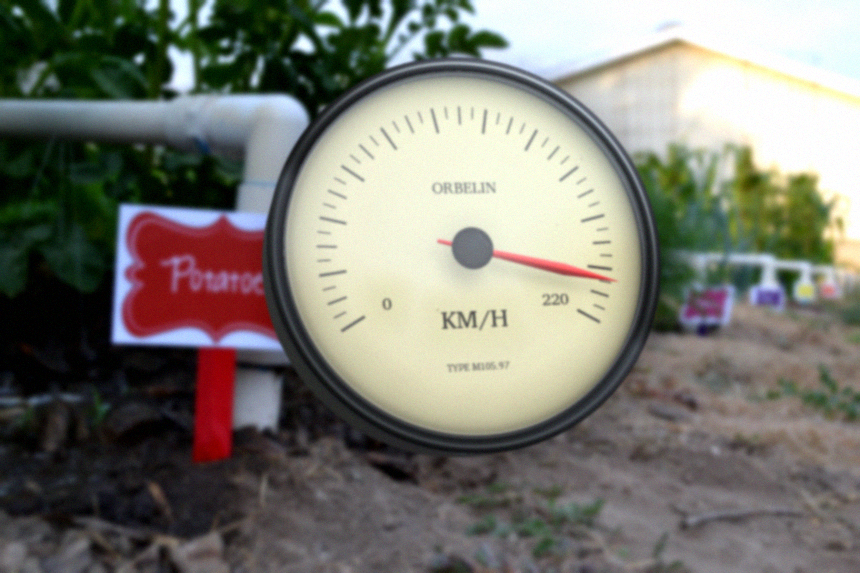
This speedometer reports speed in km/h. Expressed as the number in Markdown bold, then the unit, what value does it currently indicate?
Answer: **205** km/h
